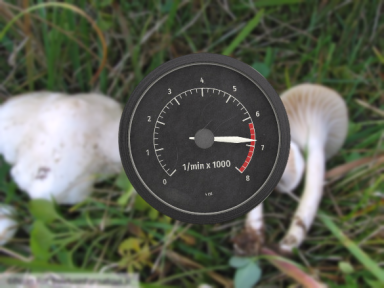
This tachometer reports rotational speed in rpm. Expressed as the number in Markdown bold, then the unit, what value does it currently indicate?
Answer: **6800** rpm
